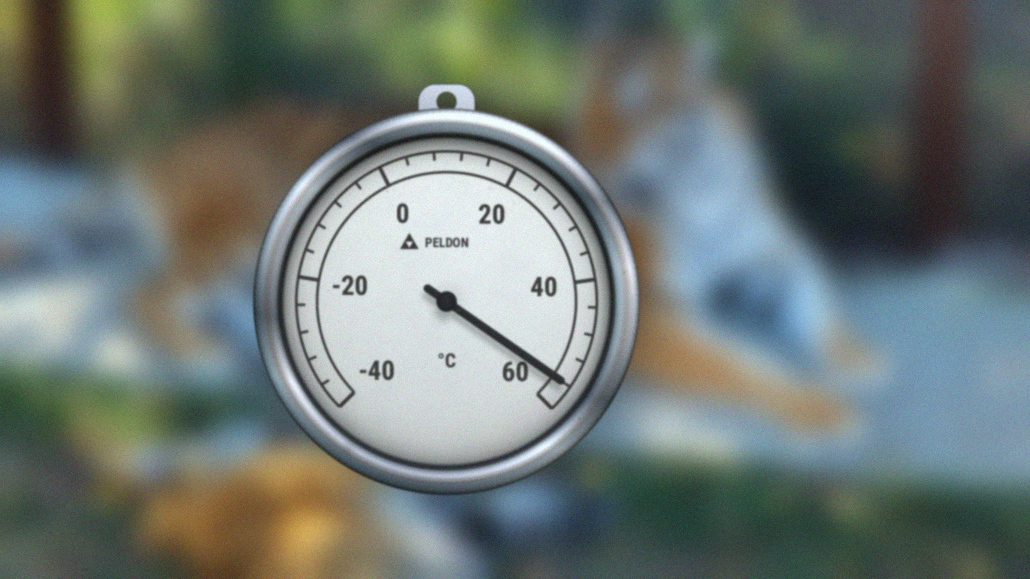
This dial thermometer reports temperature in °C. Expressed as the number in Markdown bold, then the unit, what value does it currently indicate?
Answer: **56** °C
